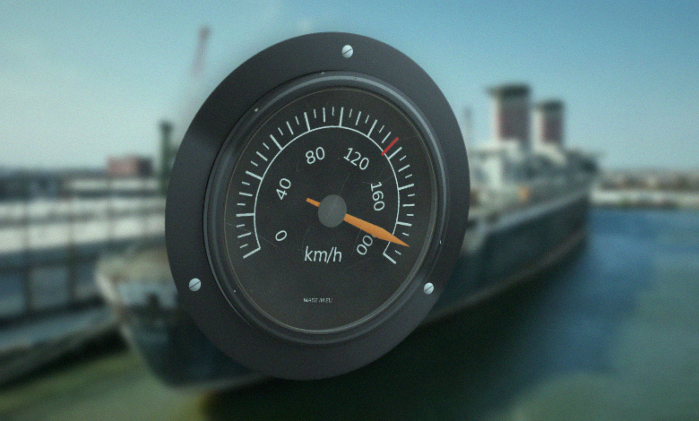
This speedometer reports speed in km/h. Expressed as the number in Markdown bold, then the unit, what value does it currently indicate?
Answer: **190** km/h
